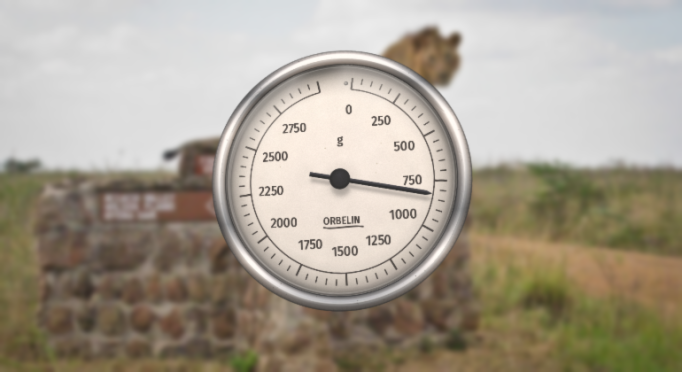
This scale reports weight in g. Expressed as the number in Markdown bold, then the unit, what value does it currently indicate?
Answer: **825** g
